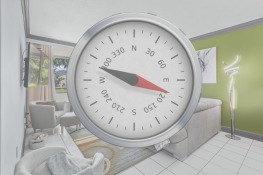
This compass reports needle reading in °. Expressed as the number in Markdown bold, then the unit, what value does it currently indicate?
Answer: **110** °
